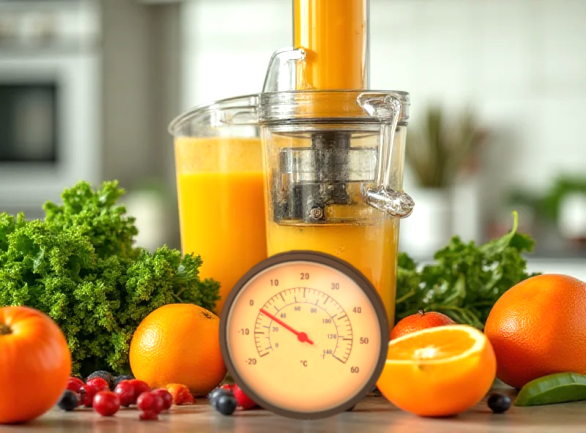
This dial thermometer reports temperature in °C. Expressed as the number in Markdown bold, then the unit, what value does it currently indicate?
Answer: **0** °C
